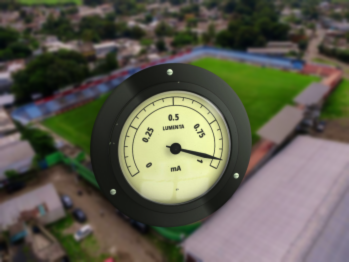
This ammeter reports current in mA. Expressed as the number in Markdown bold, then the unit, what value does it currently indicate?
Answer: **0.95** mA
